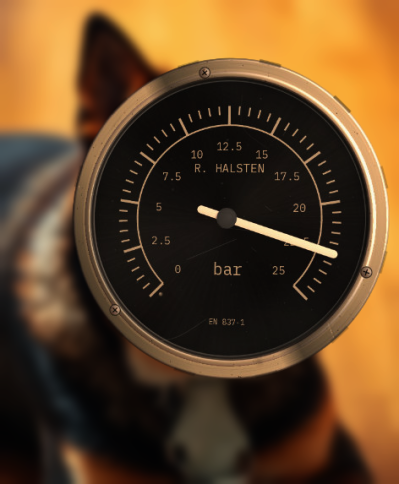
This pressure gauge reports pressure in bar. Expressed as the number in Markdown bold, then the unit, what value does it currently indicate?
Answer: **22.5** bar
